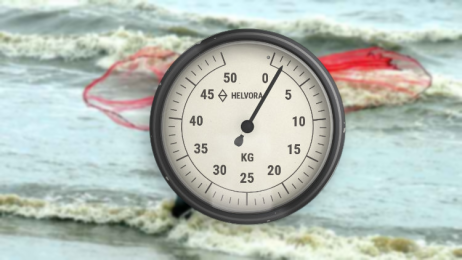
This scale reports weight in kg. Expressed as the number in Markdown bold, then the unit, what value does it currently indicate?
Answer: **1.5** kg
